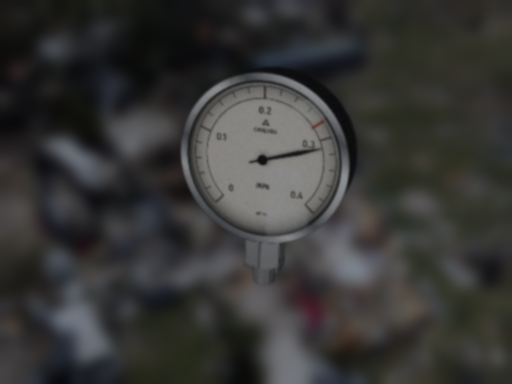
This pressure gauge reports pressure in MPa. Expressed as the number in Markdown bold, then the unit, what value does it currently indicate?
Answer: **0.31** MPa
